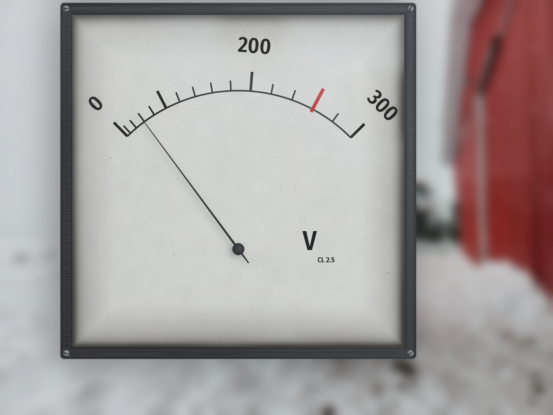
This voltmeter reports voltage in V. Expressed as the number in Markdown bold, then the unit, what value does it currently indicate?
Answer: **60** V
